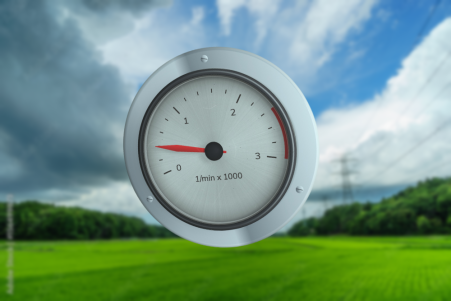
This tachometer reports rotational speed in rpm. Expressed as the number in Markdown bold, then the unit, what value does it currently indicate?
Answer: **400** rpm
